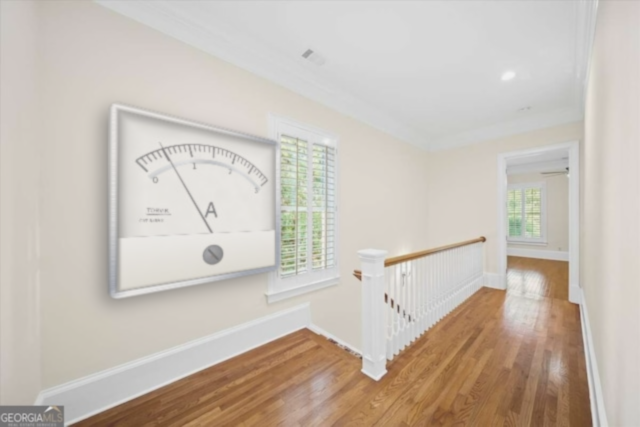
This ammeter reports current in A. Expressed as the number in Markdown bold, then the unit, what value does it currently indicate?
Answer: **0.5** A
